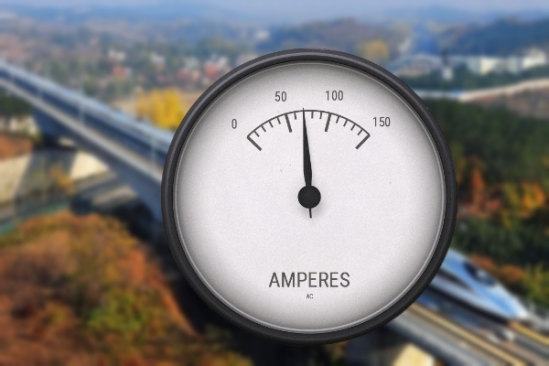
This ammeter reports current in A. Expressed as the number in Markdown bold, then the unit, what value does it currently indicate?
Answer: **70** A
